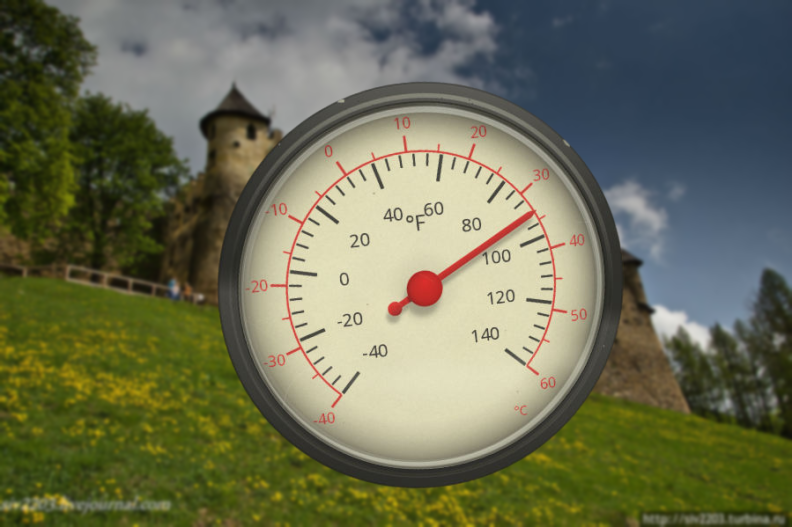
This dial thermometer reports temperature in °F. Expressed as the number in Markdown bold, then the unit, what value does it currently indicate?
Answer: **92** °F
